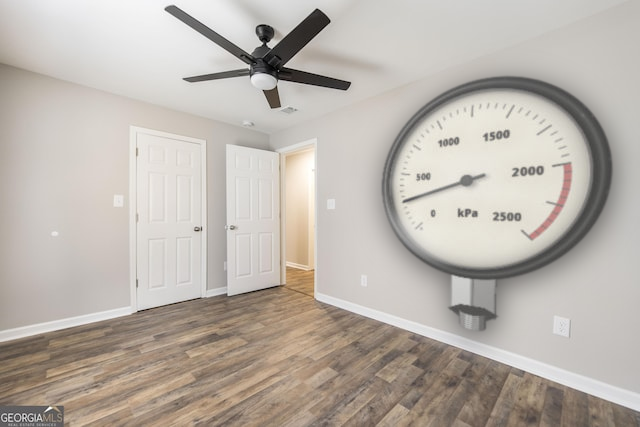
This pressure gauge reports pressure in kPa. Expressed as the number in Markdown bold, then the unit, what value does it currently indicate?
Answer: **250** kPa
